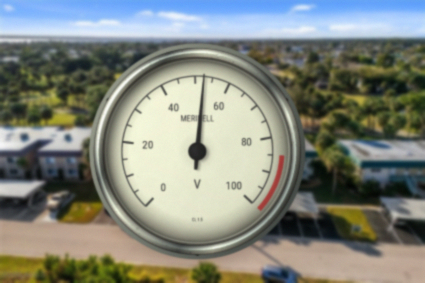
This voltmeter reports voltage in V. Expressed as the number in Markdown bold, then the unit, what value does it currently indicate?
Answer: **52.5** V
